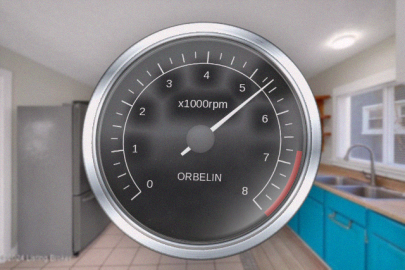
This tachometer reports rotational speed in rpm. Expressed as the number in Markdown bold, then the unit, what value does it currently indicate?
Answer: **5375** rpm
